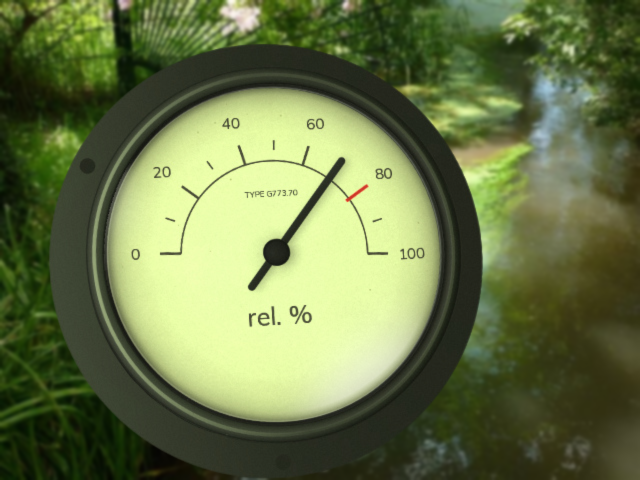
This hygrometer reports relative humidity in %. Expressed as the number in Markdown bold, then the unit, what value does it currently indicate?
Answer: **70** %
